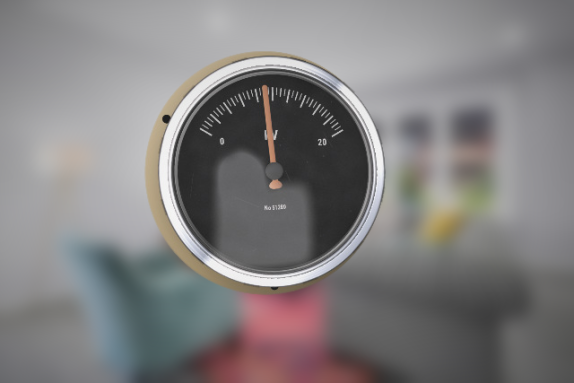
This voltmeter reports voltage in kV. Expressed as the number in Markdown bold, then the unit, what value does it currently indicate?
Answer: **9** kV
